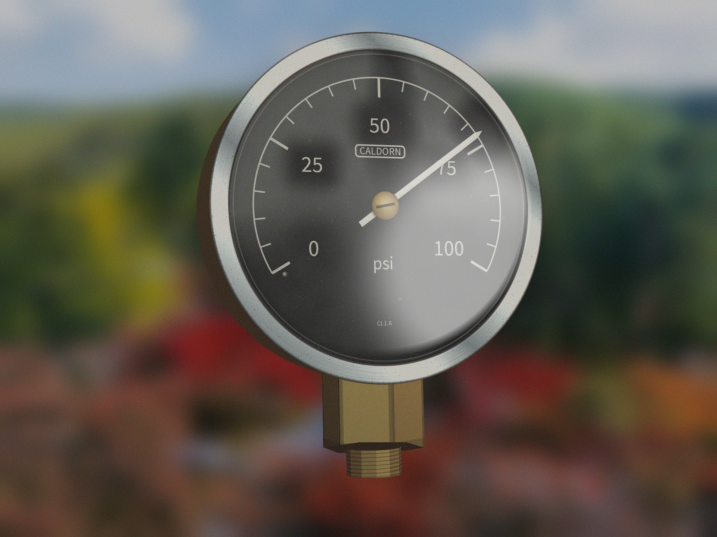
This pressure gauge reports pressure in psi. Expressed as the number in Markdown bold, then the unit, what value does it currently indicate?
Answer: **72.5** psi
